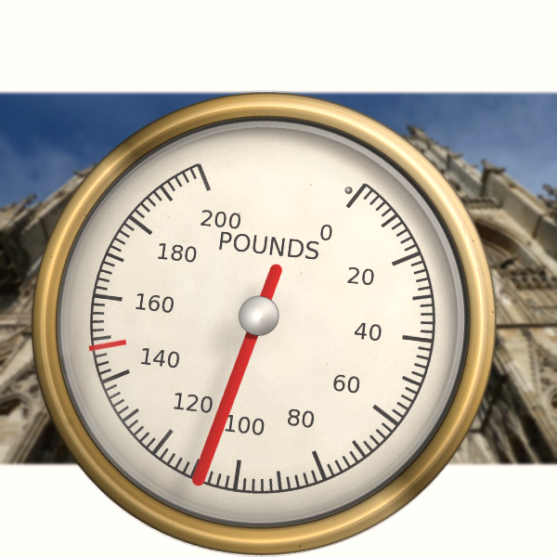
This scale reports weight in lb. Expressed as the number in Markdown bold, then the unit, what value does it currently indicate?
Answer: **108** lb
